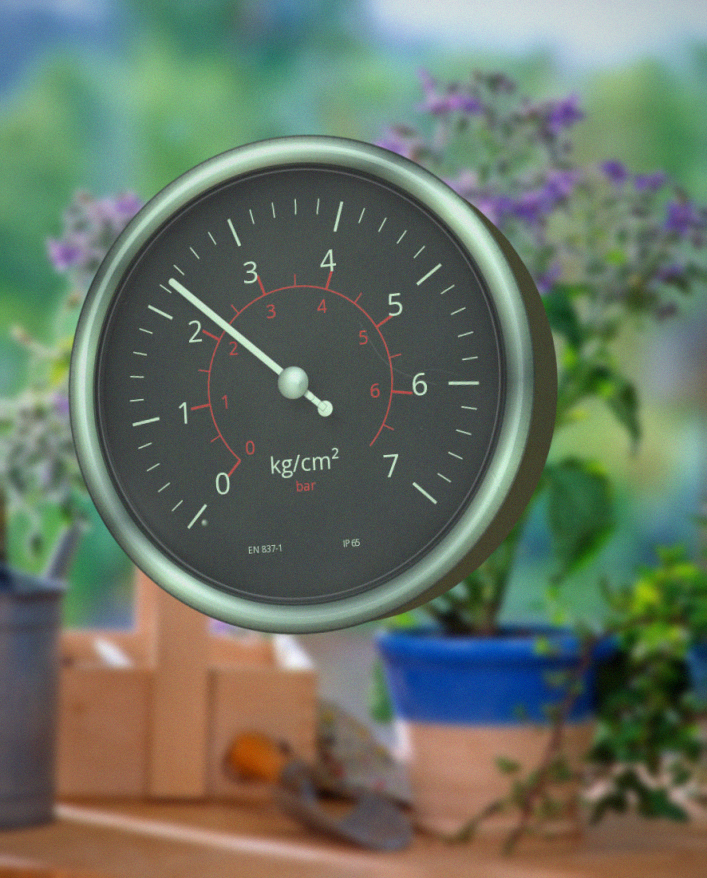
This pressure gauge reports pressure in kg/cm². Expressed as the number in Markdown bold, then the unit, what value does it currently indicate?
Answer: **2.3** kg/cm²
